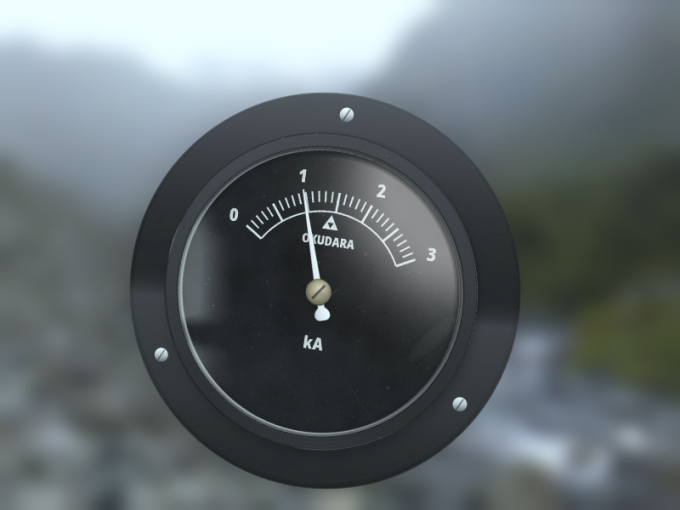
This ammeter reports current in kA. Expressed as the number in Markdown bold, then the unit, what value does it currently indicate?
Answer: **1** kA
